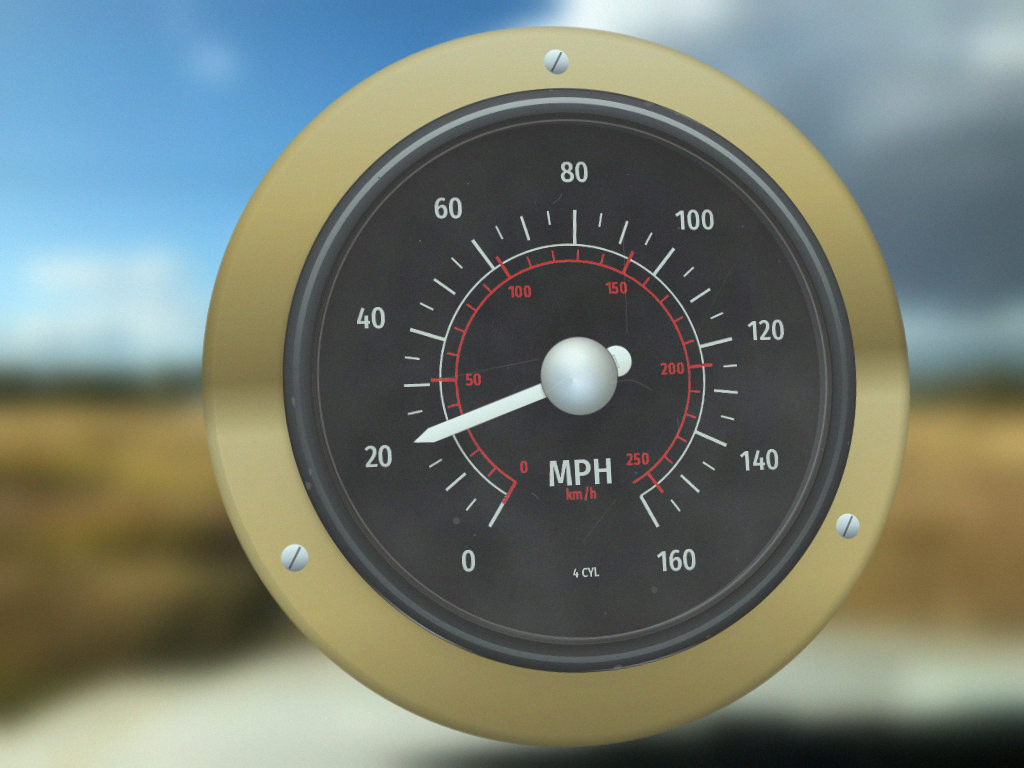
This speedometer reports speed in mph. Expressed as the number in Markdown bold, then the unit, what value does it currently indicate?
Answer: **20** mph
